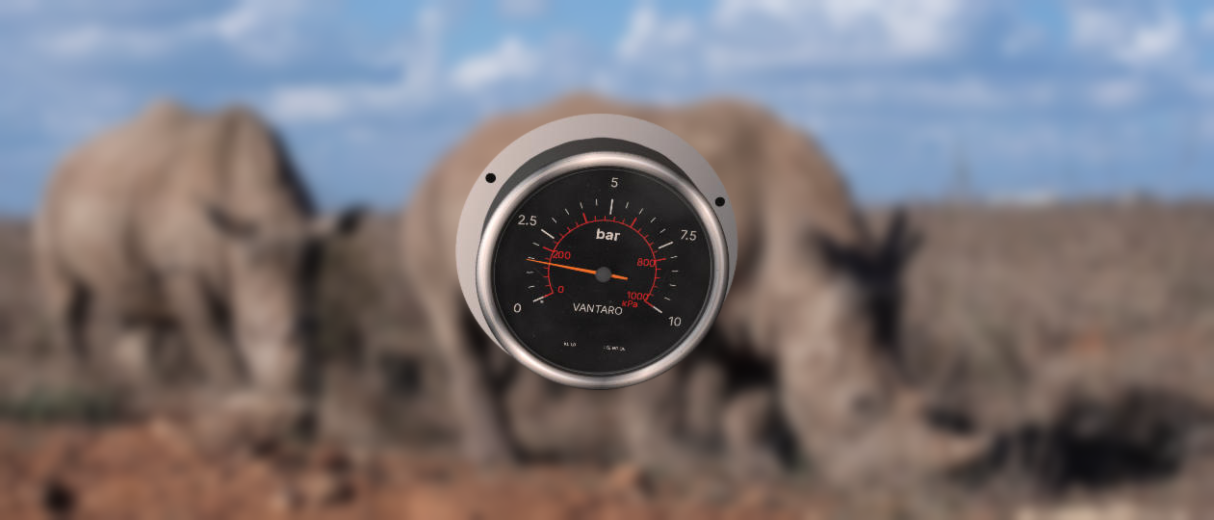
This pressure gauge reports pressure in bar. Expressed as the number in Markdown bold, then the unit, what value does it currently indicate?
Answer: **1.5** bar
